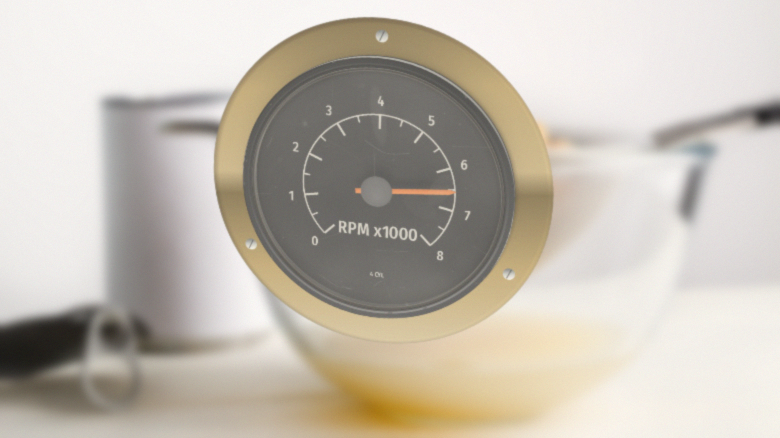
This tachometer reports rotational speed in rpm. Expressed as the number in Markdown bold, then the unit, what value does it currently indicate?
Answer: **6500** rpm
